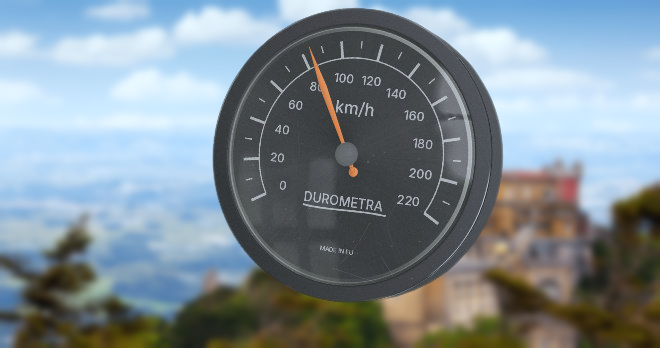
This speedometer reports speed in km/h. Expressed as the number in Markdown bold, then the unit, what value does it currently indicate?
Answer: **85** km/h
